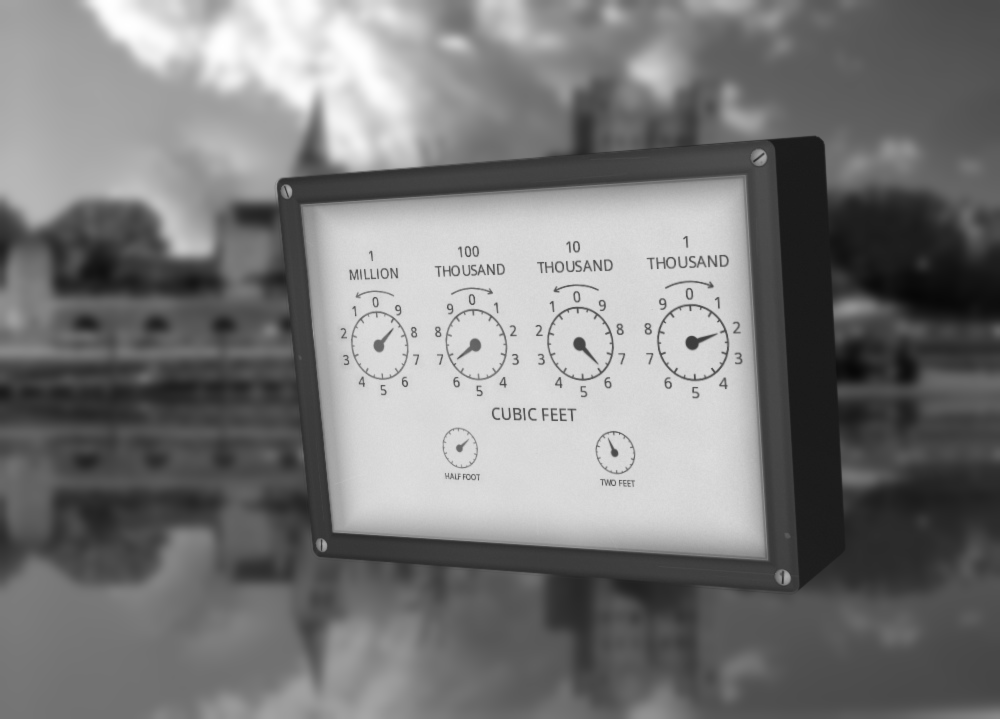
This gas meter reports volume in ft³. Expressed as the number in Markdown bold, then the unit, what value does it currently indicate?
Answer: **866200** ft³
